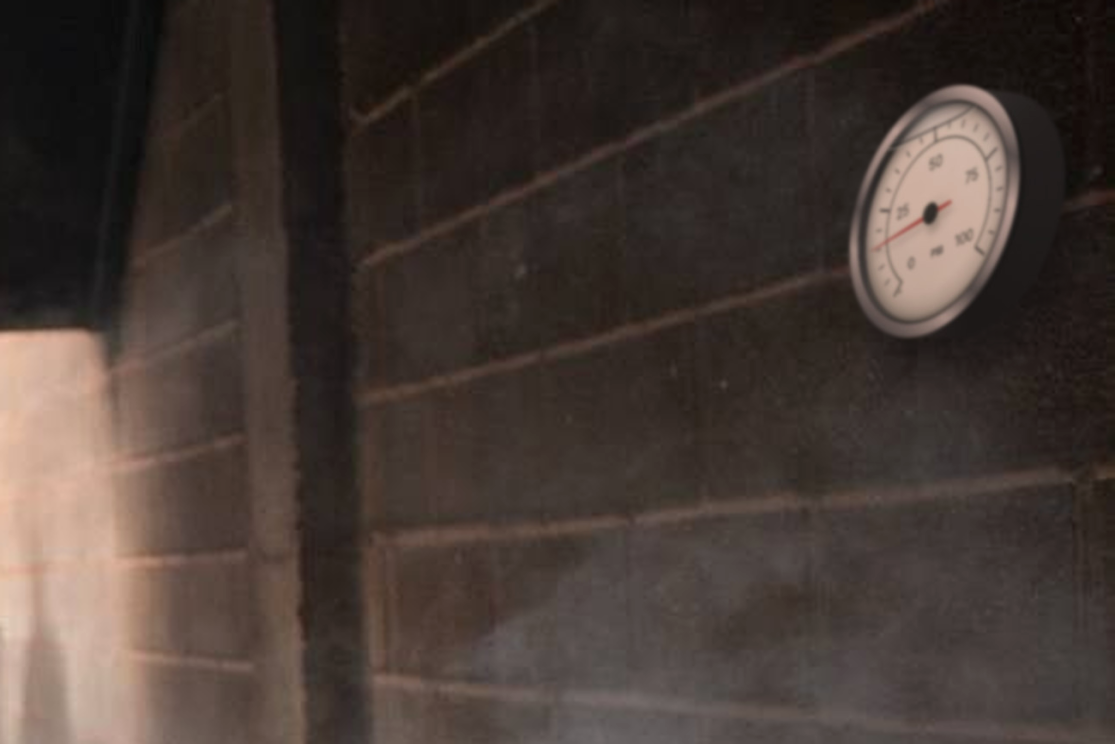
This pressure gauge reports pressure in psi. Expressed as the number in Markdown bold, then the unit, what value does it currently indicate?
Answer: **15** psi
